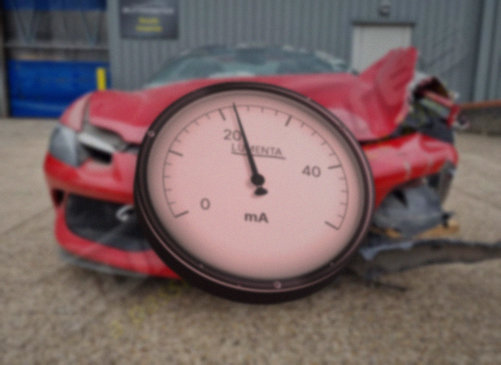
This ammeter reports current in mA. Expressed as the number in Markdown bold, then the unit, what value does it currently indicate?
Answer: **22** mA
